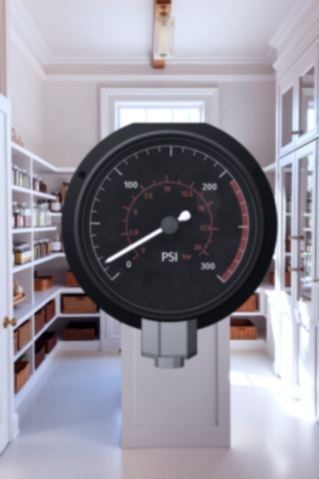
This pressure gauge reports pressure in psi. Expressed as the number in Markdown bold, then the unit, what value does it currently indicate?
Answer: **15** psi
